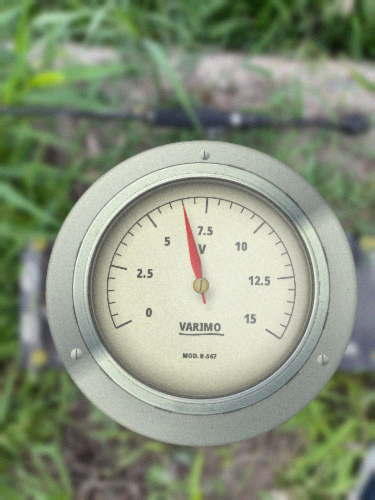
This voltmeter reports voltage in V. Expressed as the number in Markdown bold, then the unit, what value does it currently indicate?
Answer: **6.5** V
